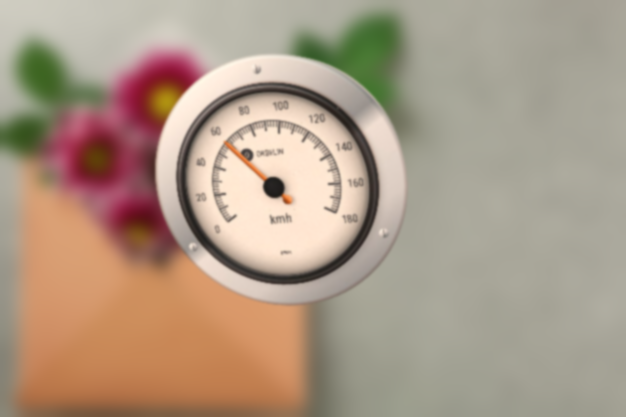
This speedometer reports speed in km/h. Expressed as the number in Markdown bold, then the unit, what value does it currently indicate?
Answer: **60** km/h
